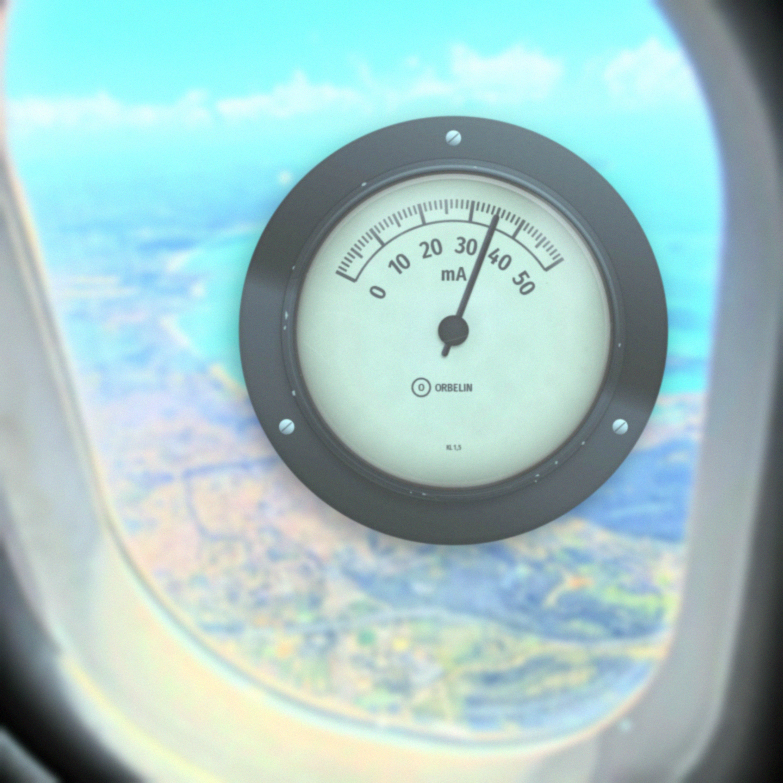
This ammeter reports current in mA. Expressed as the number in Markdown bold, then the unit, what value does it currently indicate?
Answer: **35** mA
